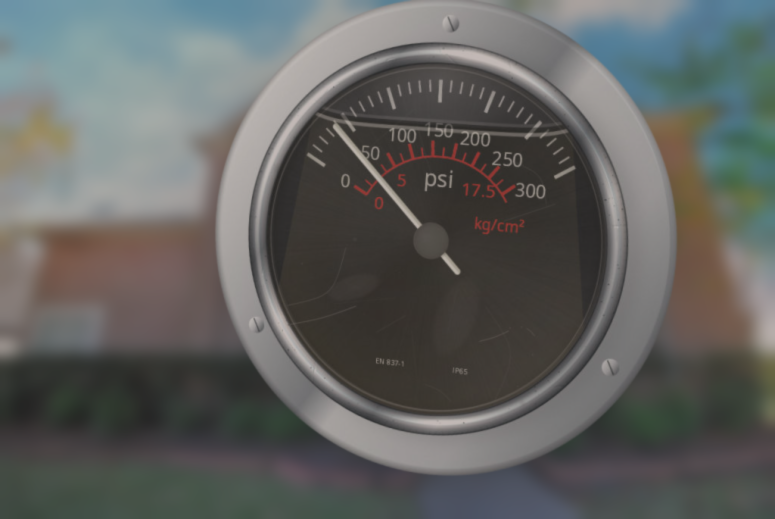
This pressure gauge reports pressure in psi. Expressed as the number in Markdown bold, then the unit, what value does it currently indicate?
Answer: **40** psi
